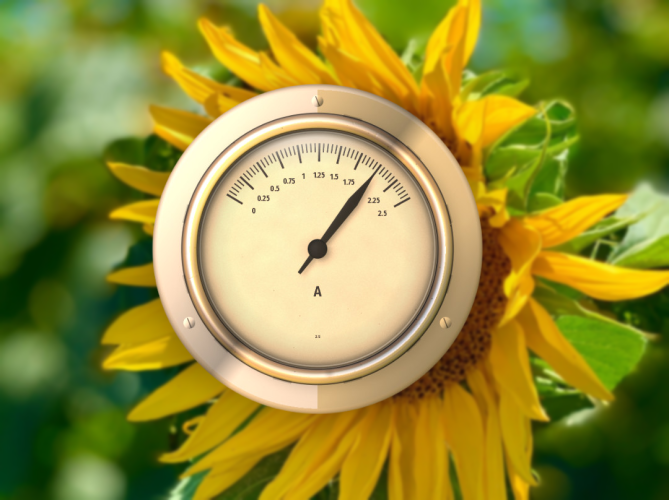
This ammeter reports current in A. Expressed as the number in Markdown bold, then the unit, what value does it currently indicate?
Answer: **2** A
